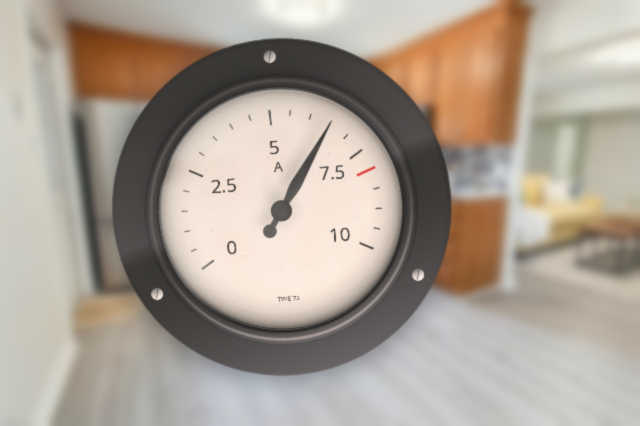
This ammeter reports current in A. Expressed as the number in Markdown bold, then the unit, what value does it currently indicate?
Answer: **6.5** A
